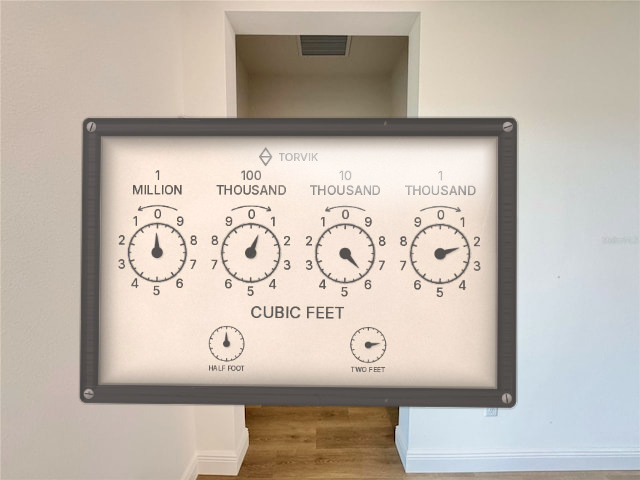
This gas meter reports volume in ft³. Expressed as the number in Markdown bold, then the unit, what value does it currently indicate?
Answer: **6200** ft³
